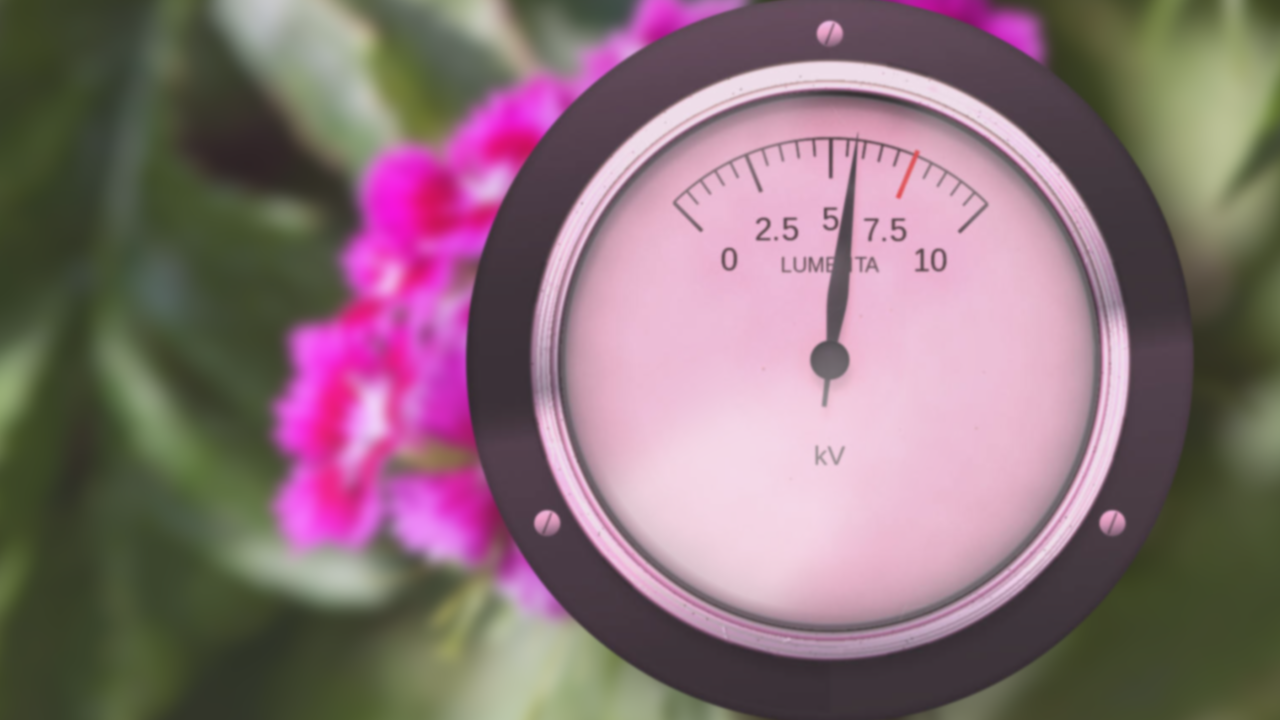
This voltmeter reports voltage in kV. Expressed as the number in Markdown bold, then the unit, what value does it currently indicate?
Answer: **5.75** kV
